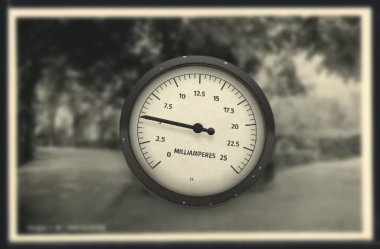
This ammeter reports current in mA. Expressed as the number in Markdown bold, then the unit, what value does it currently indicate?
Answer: **5** mA
